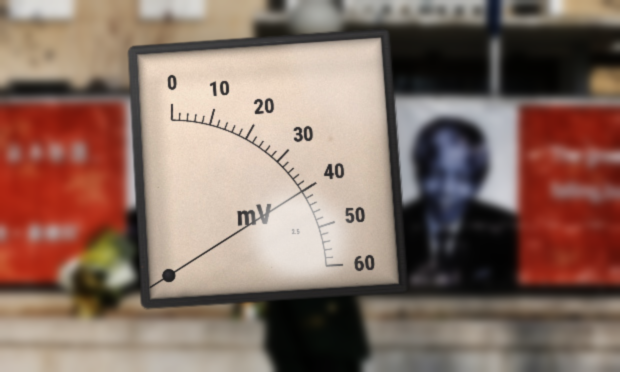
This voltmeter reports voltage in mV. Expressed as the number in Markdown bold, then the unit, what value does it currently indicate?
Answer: **40** mV
